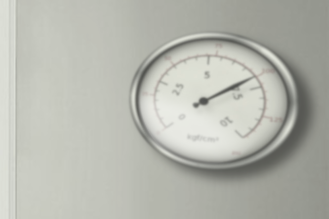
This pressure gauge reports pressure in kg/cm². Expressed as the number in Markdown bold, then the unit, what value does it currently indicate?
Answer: **7** kg/cm²
